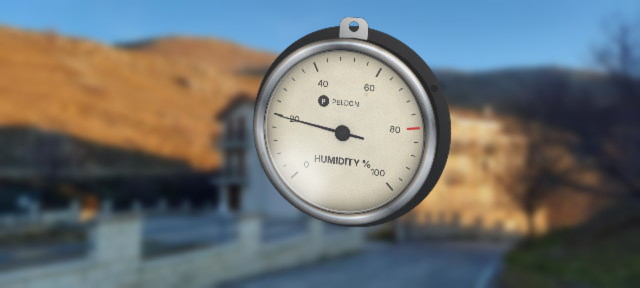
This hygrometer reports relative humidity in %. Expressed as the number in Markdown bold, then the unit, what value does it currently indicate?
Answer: **20** %
